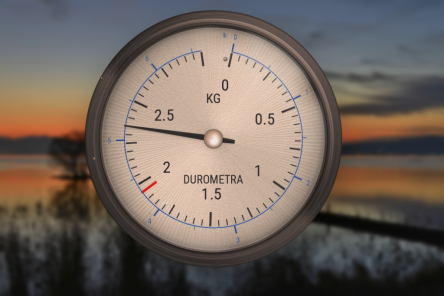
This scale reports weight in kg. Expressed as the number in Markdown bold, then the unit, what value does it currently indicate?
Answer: **2.35** kg
